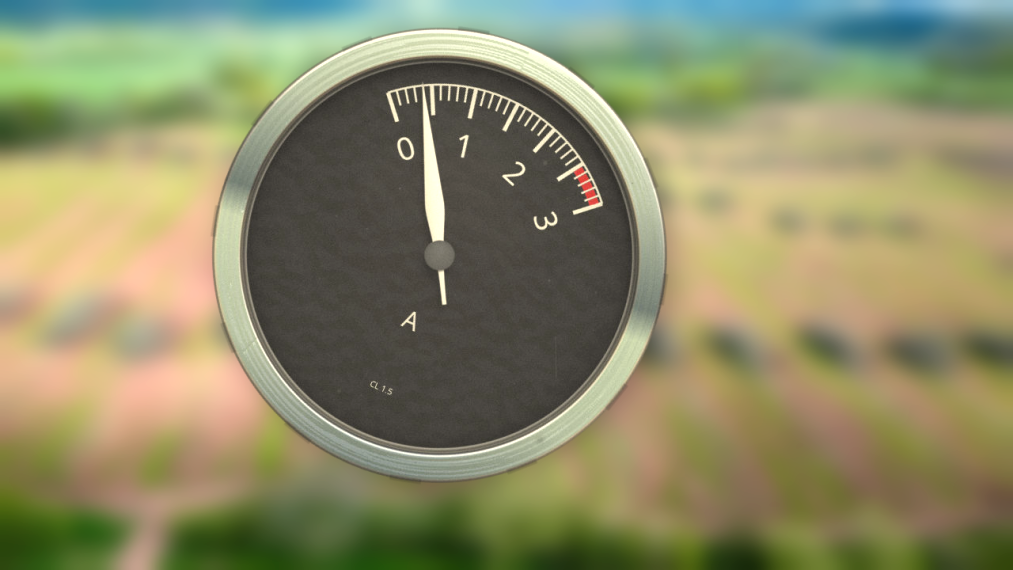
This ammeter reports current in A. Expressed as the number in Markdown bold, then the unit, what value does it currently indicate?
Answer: **0.4** A
